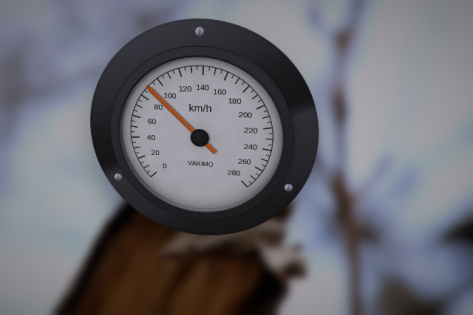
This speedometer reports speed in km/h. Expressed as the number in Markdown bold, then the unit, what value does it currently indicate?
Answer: **90** km/h
